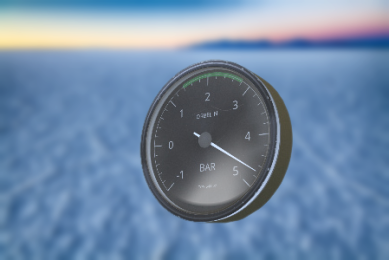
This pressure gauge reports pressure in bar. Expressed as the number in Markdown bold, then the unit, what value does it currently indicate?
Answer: **4.7** bar
